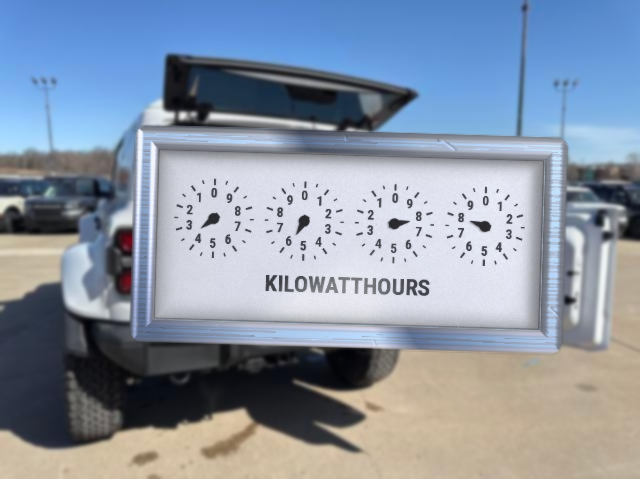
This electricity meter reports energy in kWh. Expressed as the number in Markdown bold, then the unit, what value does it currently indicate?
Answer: **3578** kWh
